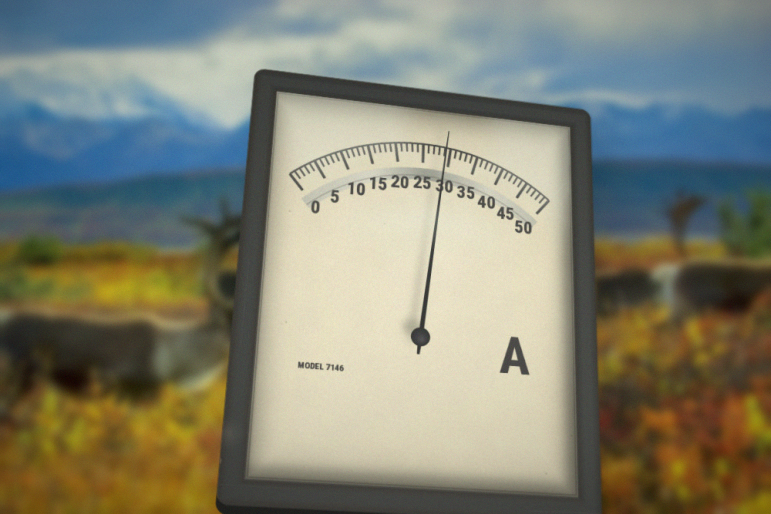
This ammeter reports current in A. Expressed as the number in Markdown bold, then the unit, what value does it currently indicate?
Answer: **29** A
